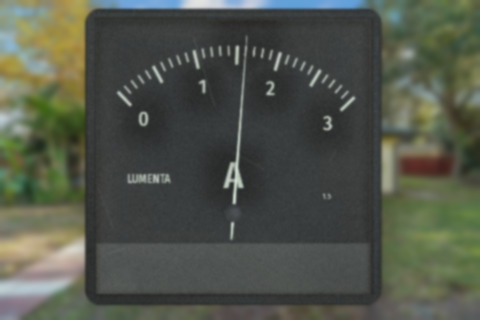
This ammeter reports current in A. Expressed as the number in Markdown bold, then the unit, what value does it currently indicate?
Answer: **1.6** A
